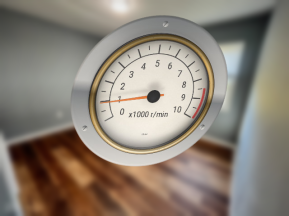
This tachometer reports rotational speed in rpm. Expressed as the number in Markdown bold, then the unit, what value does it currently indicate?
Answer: **1000** rpm
